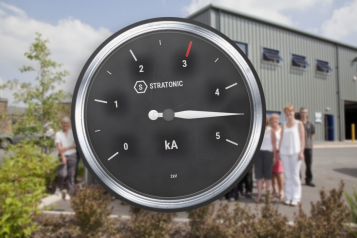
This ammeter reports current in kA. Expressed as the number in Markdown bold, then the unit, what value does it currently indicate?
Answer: **4.5** kA
